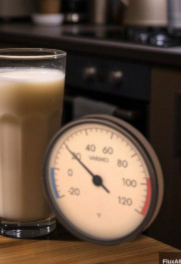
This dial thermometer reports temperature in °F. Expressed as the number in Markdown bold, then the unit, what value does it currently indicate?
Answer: **20** °F
